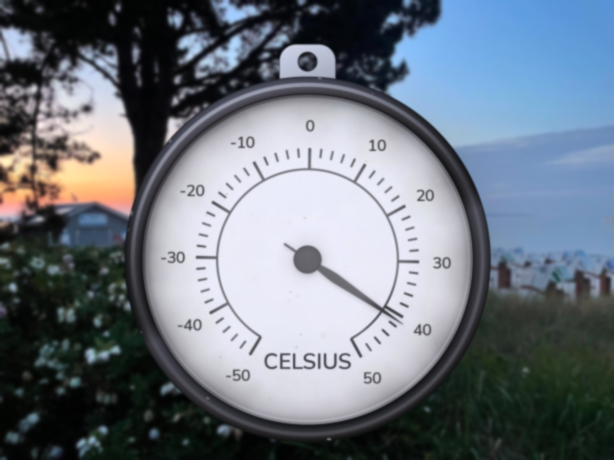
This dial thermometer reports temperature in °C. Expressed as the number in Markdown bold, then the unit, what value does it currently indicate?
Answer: **41** °C
